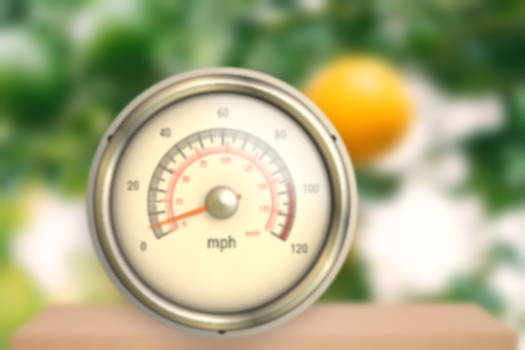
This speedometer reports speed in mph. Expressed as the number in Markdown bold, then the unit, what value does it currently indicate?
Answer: **5** mph
